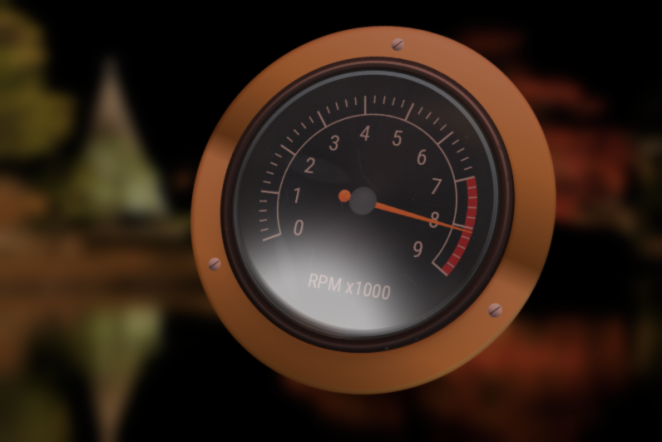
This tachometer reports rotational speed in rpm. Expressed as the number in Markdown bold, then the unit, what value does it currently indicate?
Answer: **8100** rpm
